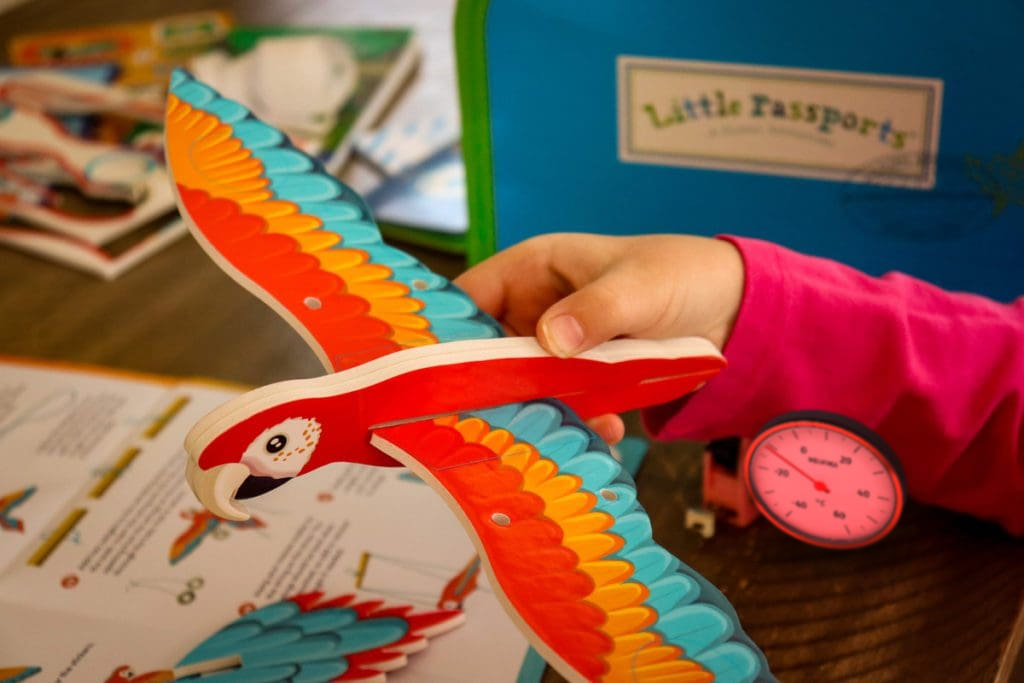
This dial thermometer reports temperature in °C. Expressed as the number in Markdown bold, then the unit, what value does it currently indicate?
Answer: **-10** °C
